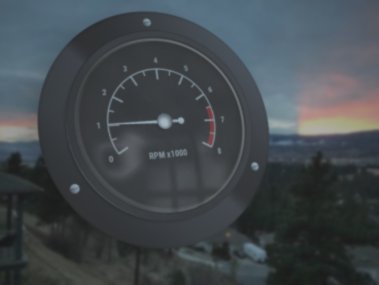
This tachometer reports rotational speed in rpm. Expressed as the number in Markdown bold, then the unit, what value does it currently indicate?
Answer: **1000** rpm
